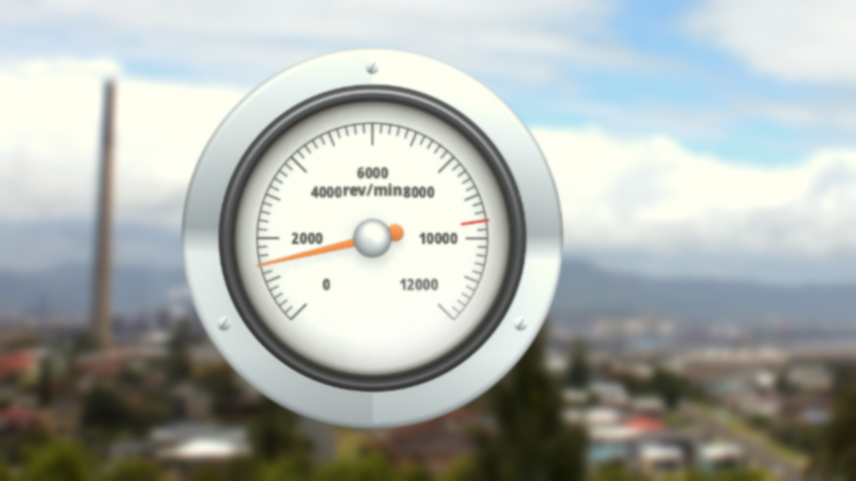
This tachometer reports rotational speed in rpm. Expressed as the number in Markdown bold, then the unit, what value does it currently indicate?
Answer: **1400** rpm
